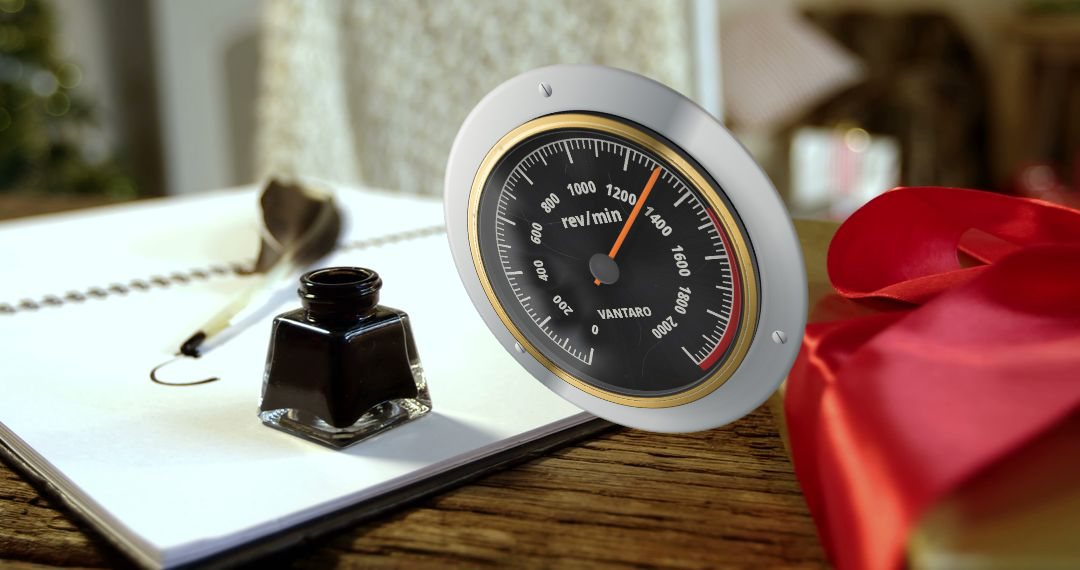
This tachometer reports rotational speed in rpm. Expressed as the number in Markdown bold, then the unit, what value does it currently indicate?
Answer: **1300** rpm
